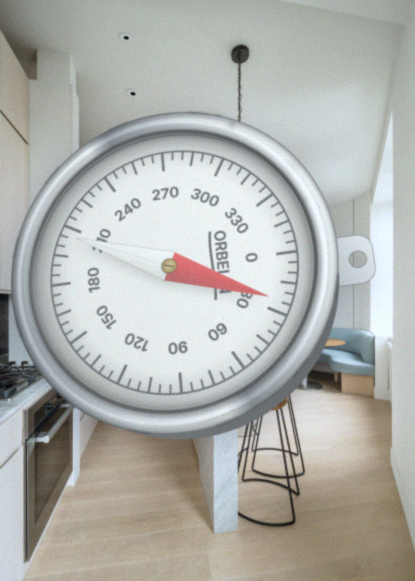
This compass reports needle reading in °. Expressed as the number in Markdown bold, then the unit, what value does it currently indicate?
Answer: **25** °
